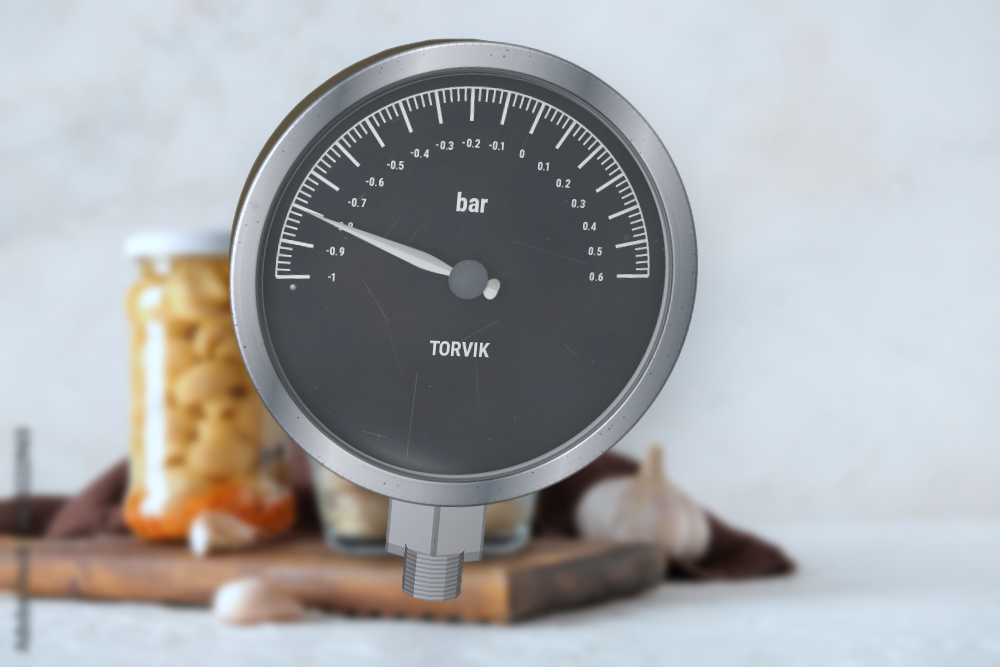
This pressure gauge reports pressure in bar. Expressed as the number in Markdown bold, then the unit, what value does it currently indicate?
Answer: **-0.8** bar
